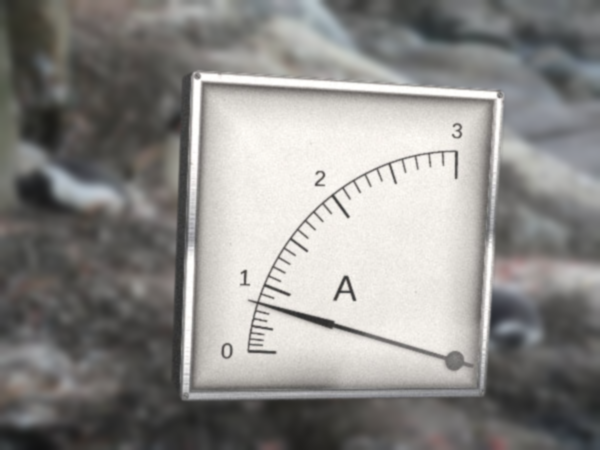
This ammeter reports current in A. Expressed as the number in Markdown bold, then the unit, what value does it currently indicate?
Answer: **0.8** A
